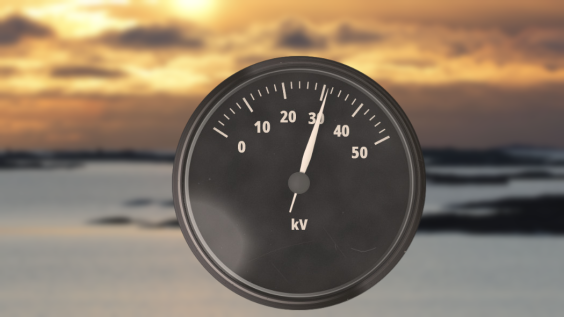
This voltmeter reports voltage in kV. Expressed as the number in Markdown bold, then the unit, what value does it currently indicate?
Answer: **31** kV
